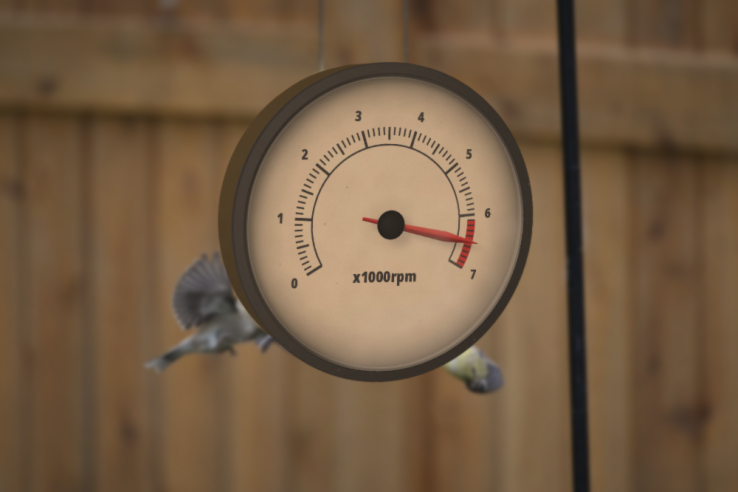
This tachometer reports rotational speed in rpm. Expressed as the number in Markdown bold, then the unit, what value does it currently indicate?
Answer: **6500** rpm
